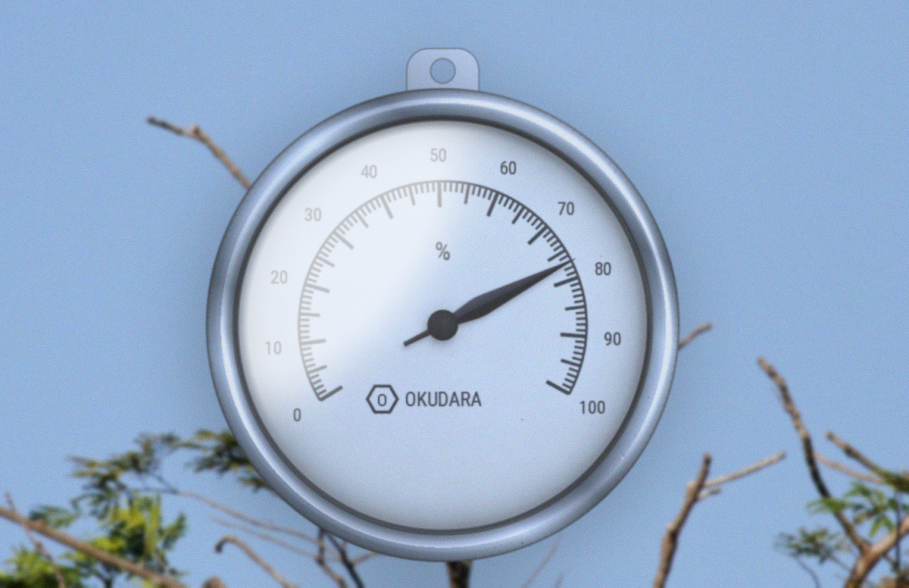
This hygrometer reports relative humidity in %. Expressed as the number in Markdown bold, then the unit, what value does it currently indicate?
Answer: **77** %
